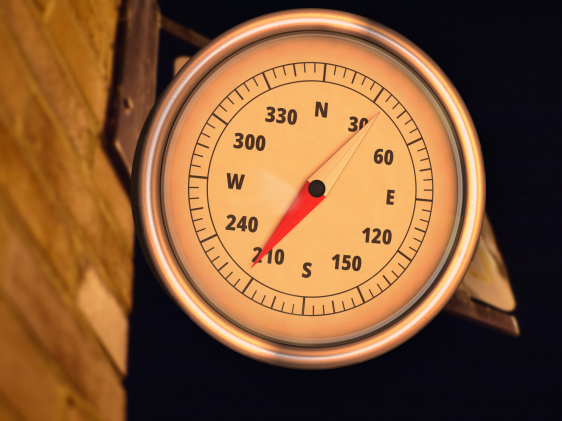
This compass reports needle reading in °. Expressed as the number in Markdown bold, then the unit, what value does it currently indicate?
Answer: **215** °
